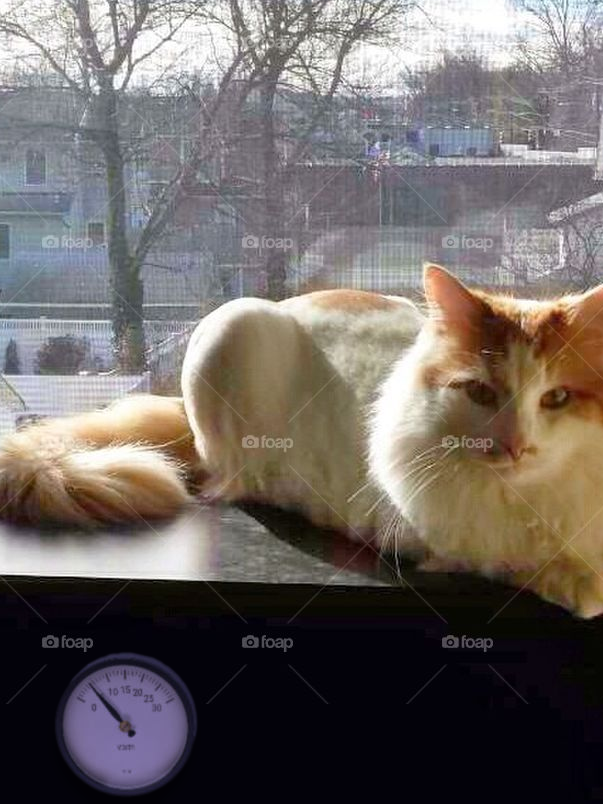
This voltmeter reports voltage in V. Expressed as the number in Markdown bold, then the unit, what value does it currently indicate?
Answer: **5** V
